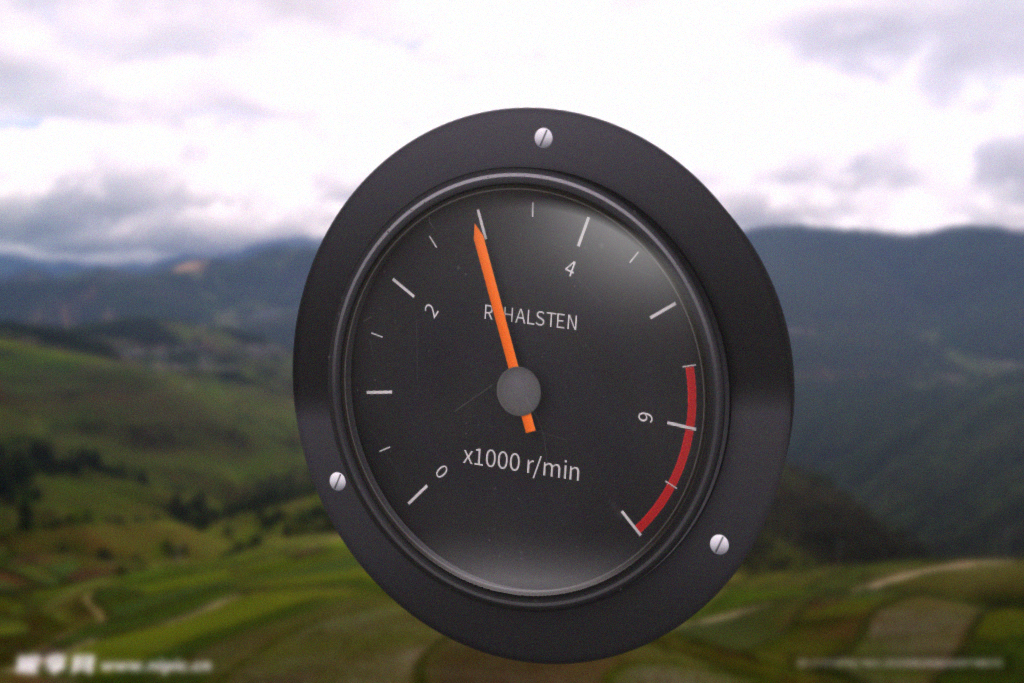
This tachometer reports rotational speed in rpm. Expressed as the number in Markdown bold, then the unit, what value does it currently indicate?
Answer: **3000** rpm
